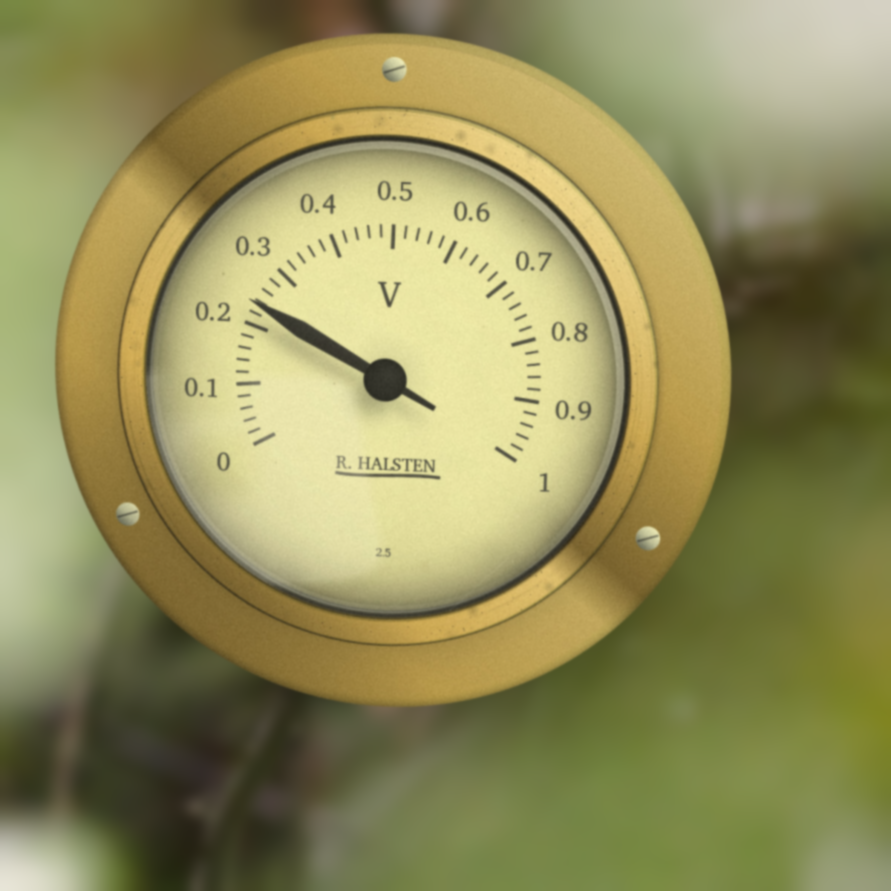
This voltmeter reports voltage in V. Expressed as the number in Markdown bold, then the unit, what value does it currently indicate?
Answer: **0.24** V
